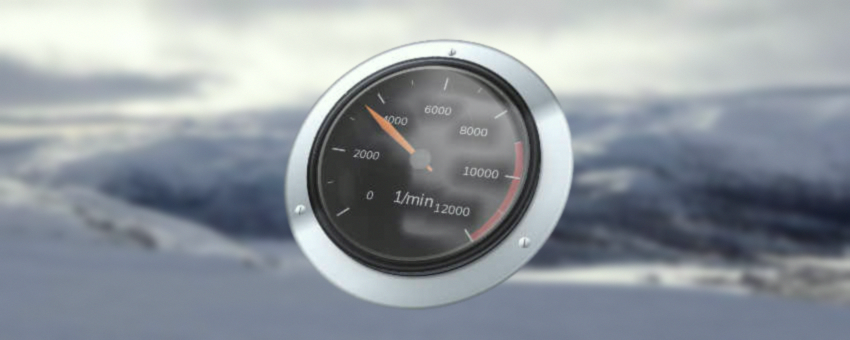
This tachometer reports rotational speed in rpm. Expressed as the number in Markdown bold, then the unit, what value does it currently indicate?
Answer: **3500** rpm
